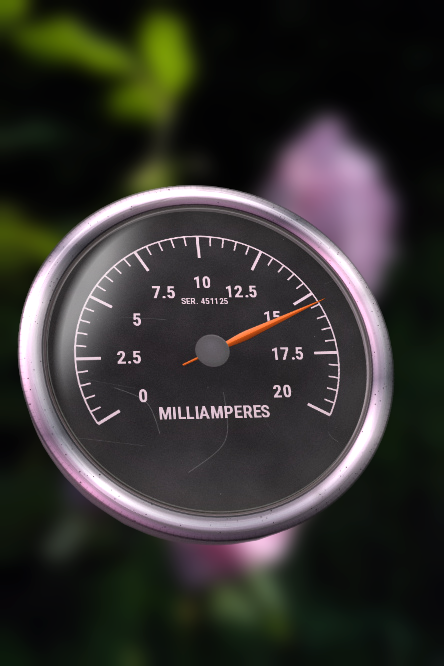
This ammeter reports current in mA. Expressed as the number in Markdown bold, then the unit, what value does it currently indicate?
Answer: **15.5** mA
